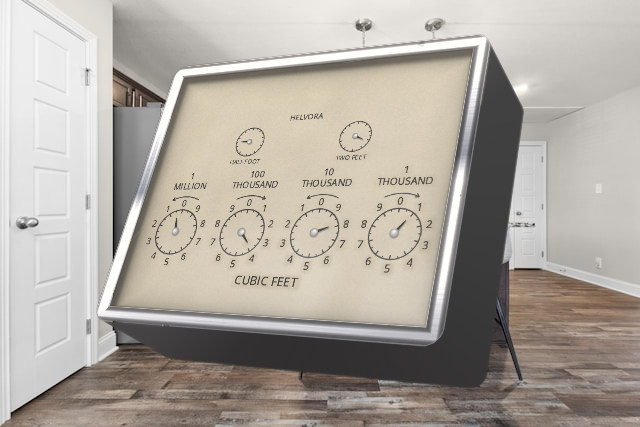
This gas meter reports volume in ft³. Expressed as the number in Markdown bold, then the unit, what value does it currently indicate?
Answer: **38100** ft³
